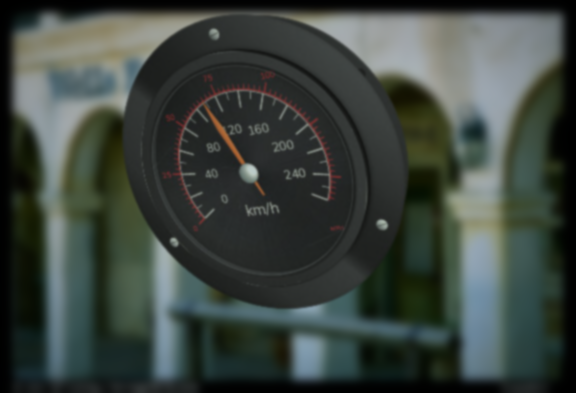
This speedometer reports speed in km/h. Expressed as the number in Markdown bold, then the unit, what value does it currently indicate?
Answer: **110** km/h
